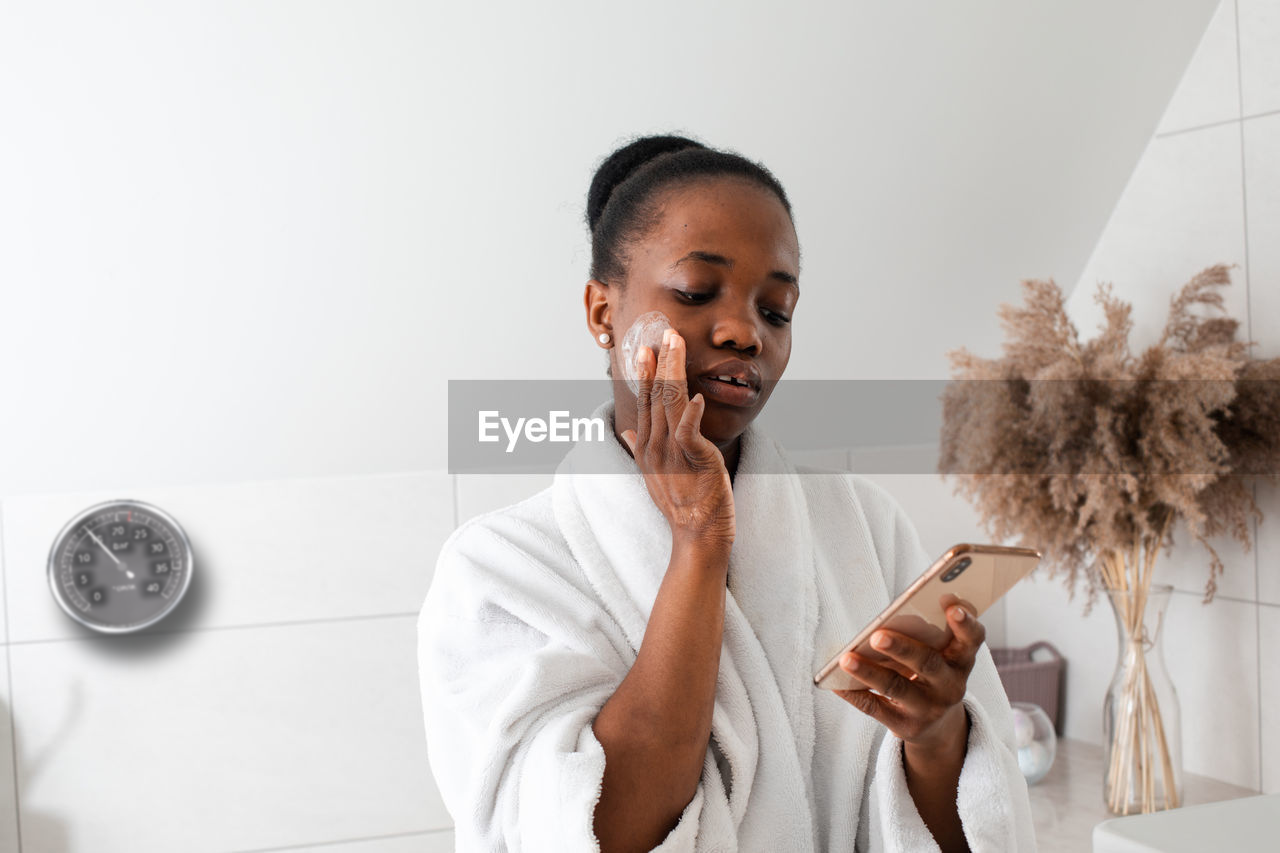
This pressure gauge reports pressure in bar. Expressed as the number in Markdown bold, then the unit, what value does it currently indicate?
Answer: **15** bar
